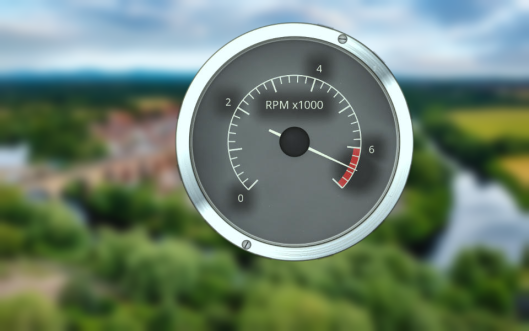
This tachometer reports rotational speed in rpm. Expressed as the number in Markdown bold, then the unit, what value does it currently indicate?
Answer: **6500** rpm
